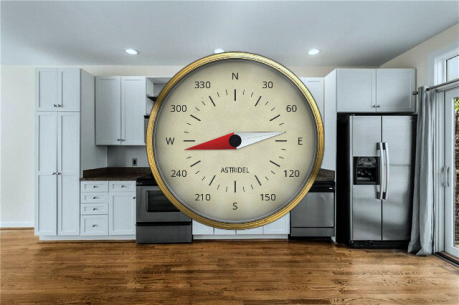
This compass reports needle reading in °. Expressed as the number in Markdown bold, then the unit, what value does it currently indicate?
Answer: **260** °
